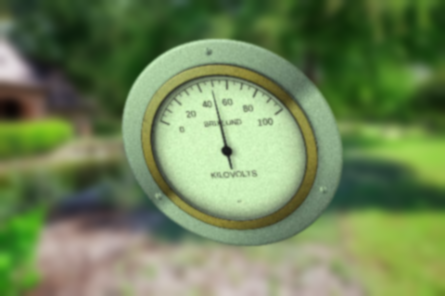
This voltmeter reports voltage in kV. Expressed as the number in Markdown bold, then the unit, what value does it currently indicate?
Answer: **50** kV
